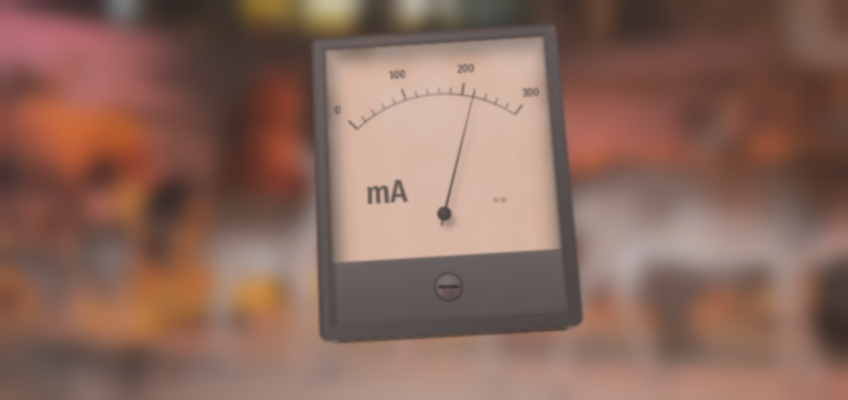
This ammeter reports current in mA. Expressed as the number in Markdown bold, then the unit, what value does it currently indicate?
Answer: **220** mA
